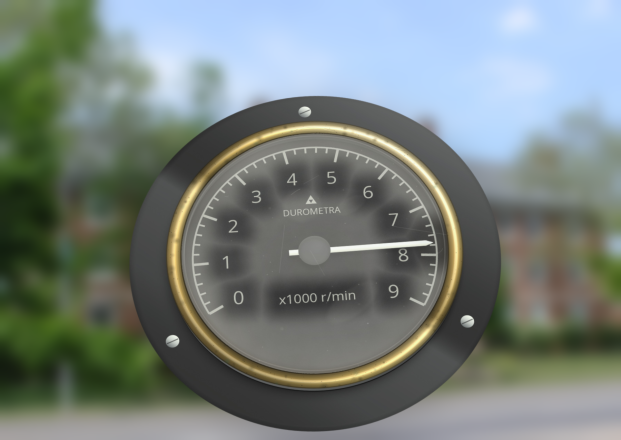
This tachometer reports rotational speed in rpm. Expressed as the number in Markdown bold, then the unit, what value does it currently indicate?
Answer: **7800** rpm
